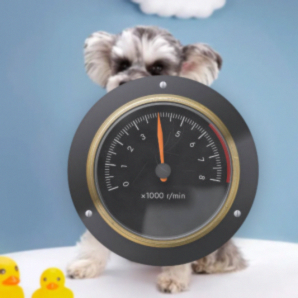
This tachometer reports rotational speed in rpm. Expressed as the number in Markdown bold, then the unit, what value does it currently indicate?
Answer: **4000** rpm
